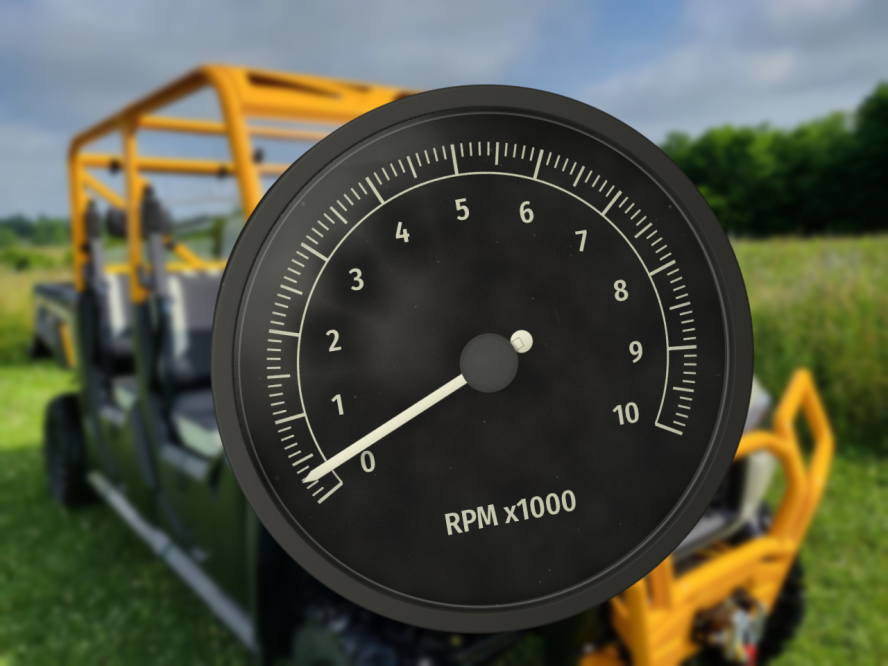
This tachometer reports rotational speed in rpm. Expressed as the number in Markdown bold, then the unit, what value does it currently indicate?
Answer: **300** rpm
